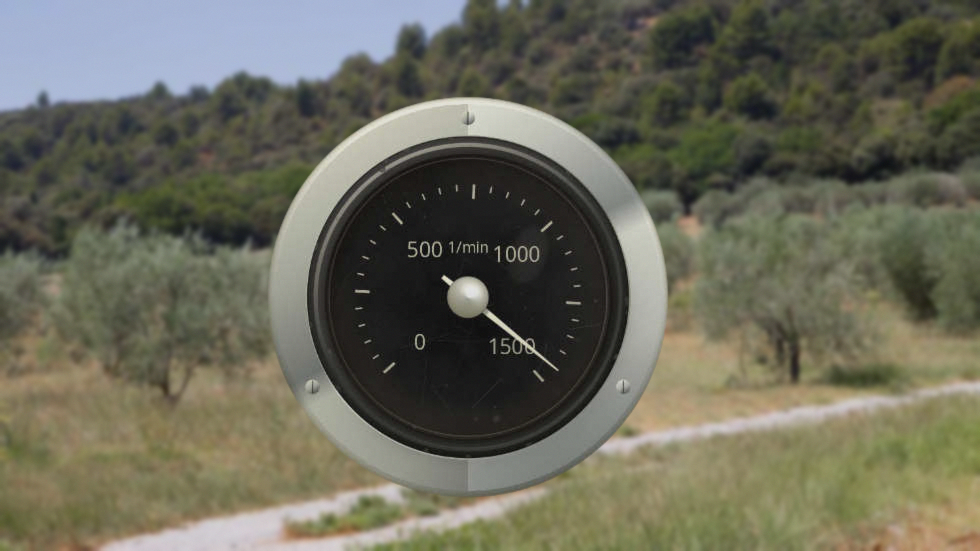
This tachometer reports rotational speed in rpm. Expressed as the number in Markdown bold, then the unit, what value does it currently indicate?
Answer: **1450** rpm
